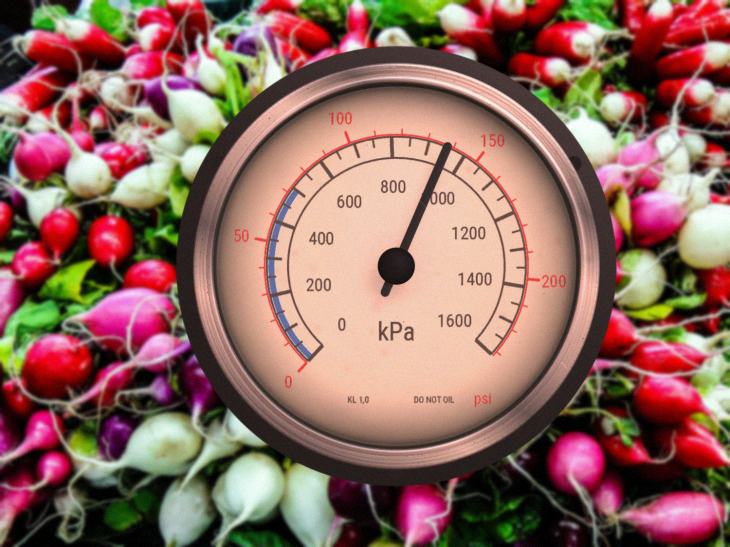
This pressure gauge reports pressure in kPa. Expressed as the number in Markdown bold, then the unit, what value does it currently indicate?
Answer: **950** kPa
